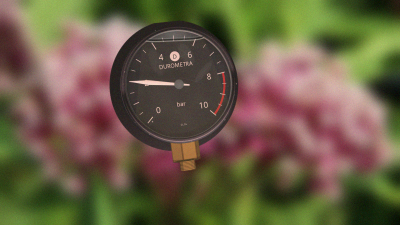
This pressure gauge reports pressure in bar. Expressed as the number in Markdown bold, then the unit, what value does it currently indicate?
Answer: **2** bar
